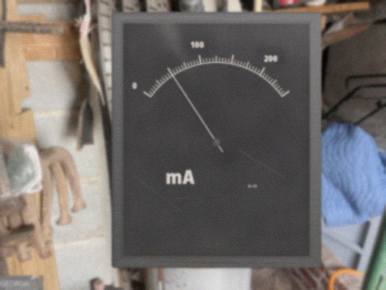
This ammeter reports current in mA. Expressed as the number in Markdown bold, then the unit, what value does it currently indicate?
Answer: **50** mA
